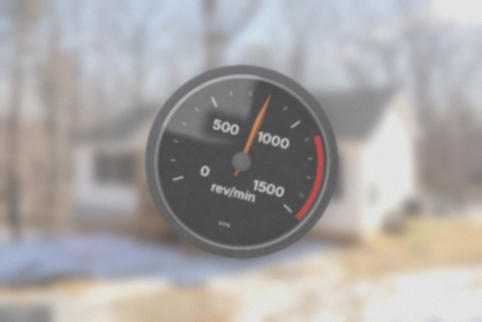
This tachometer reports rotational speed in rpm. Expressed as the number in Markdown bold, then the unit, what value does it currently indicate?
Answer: **800** rpm
